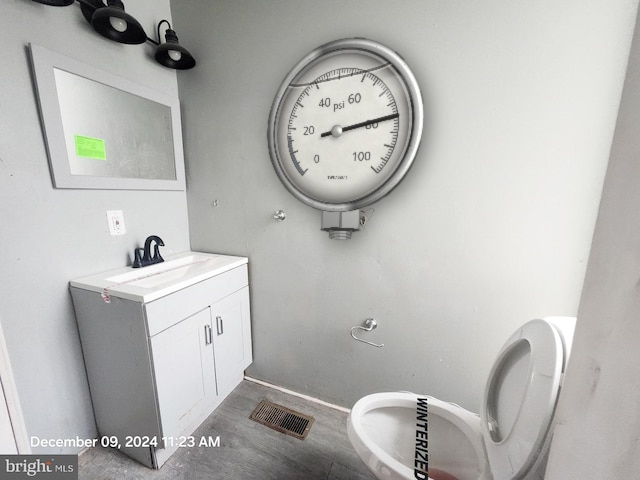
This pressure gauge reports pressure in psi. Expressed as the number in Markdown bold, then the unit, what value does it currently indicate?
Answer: **80** psi
